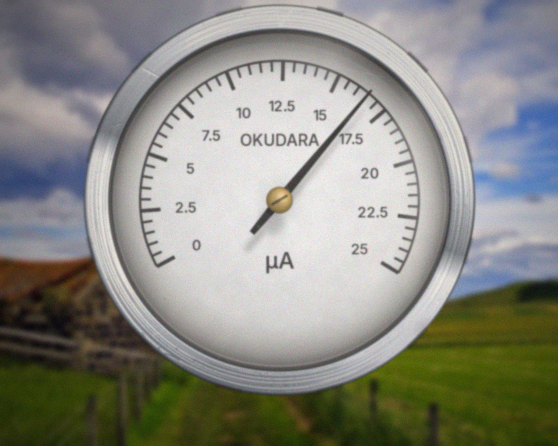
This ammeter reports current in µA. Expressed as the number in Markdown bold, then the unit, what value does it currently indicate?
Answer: **16.5** µA
